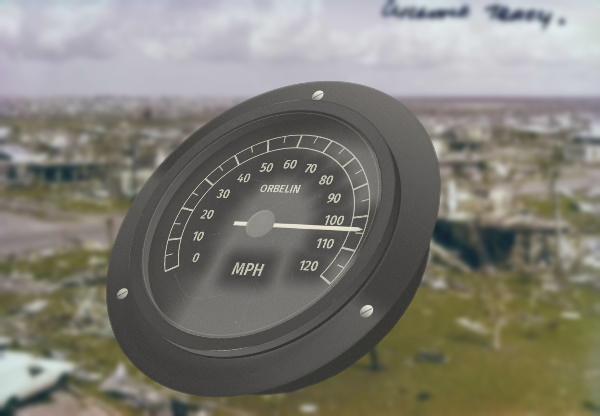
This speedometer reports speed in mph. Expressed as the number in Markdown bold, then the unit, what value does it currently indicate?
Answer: **105** mph
